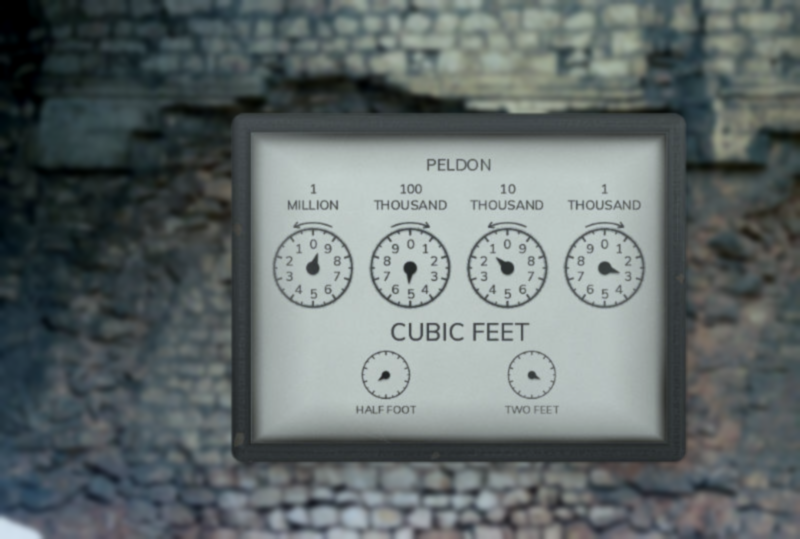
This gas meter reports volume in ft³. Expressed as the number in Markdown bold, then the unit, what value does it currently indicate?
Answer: **951300** ft³
